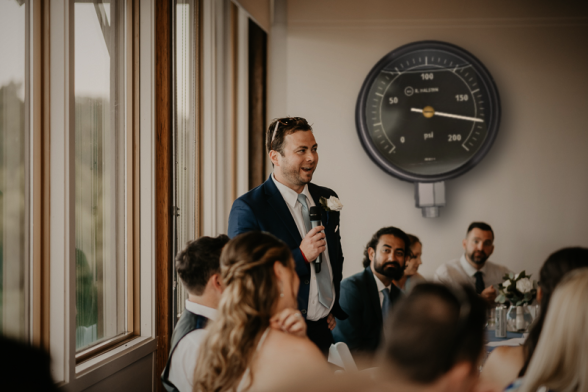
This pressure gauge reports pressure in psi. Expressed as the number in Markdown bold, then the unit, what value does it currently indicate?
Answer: **175** psi
